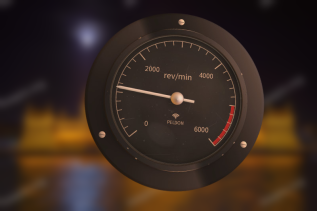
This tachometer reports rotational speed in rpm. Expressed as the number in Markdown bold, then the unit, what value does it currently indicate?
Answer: **1100** rpm
